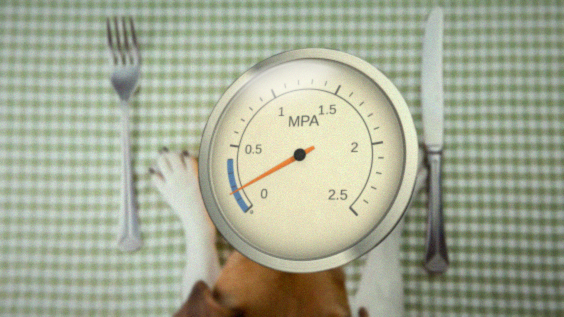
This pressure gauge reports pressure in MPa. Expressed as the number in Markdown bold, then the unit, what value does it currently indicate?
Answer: **0.15** MPa
